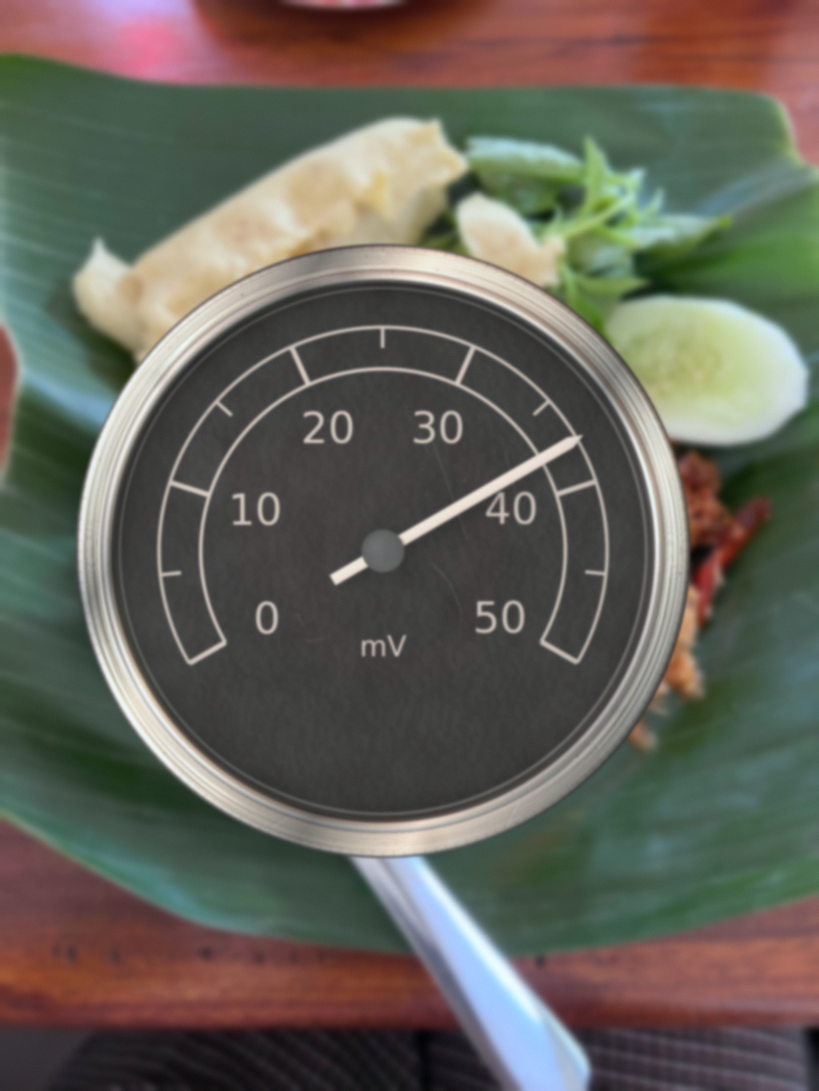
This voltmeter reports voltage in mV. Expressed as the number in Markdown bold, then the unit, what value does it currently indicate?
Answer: **37.5** mV
